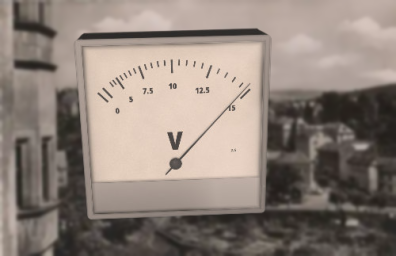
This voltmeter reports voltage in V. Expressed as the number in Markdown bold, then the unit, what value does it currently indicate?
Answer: **14.75** V
